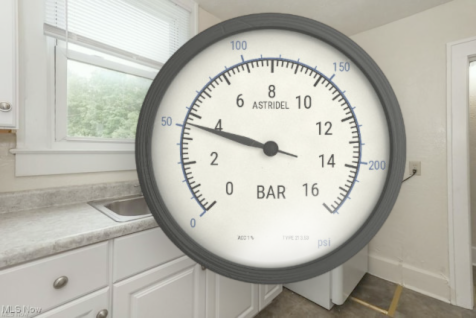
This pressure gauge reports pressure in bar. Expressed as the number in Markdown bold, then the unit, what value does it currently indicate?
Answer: **3.6** bar
